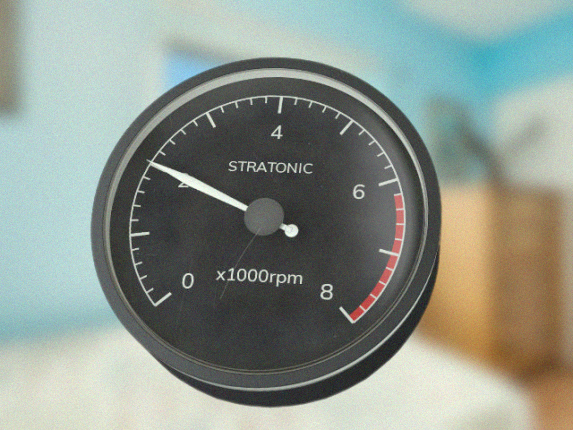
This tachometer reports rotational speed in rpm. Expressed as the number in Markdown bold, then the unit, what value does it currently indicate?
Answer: **2000** rpm
